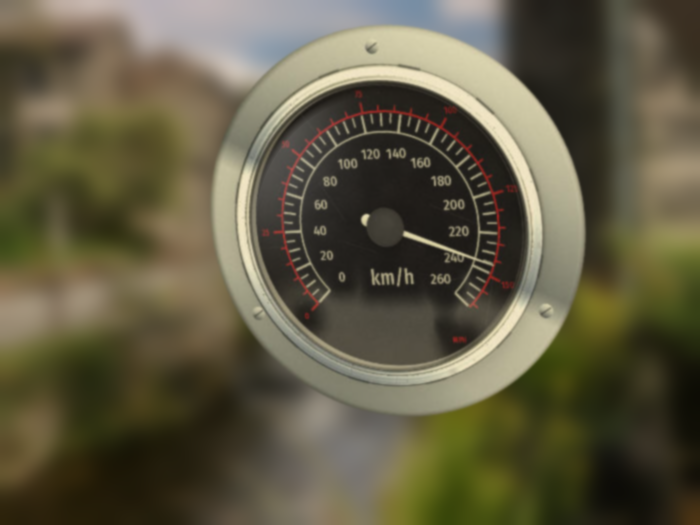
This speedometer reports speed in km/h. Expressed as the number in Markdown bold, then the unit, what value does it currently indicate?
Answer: **235** km/h
